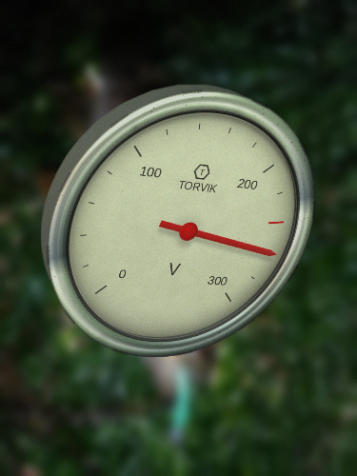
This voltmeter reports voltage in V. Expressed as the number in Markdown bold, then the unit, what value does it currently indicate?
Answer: **260** V
